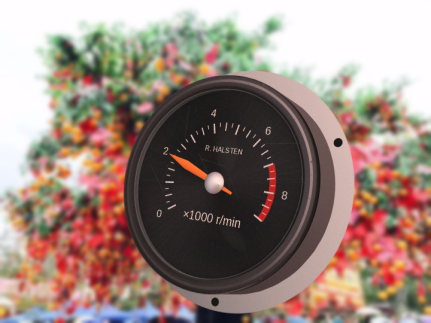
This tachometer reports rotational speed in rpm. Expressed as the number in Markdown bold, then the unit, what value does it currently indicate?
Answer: **2000** rpm
